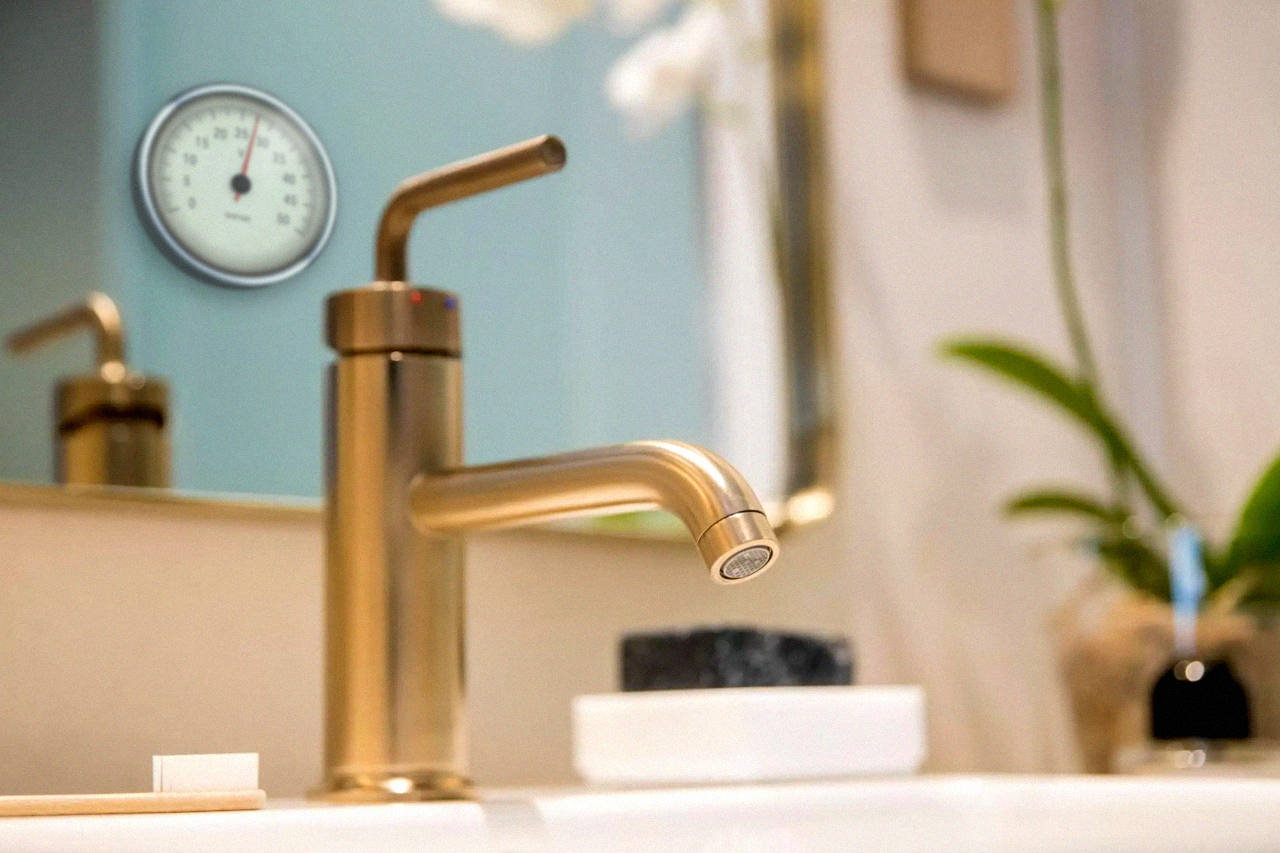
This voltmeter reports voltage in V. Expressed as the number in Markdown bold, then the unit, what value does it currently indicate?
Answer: **27.5** V
